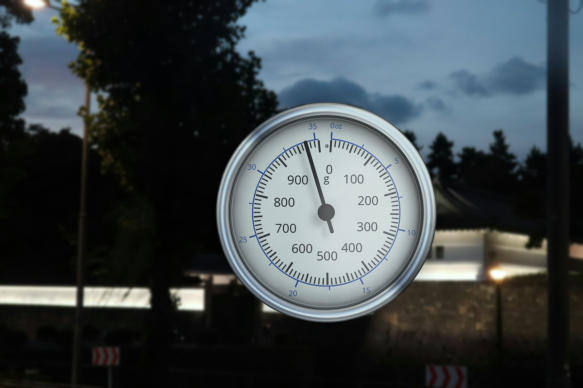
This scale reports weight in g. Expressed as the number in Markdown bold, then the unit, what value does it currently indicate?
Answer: **970** g
